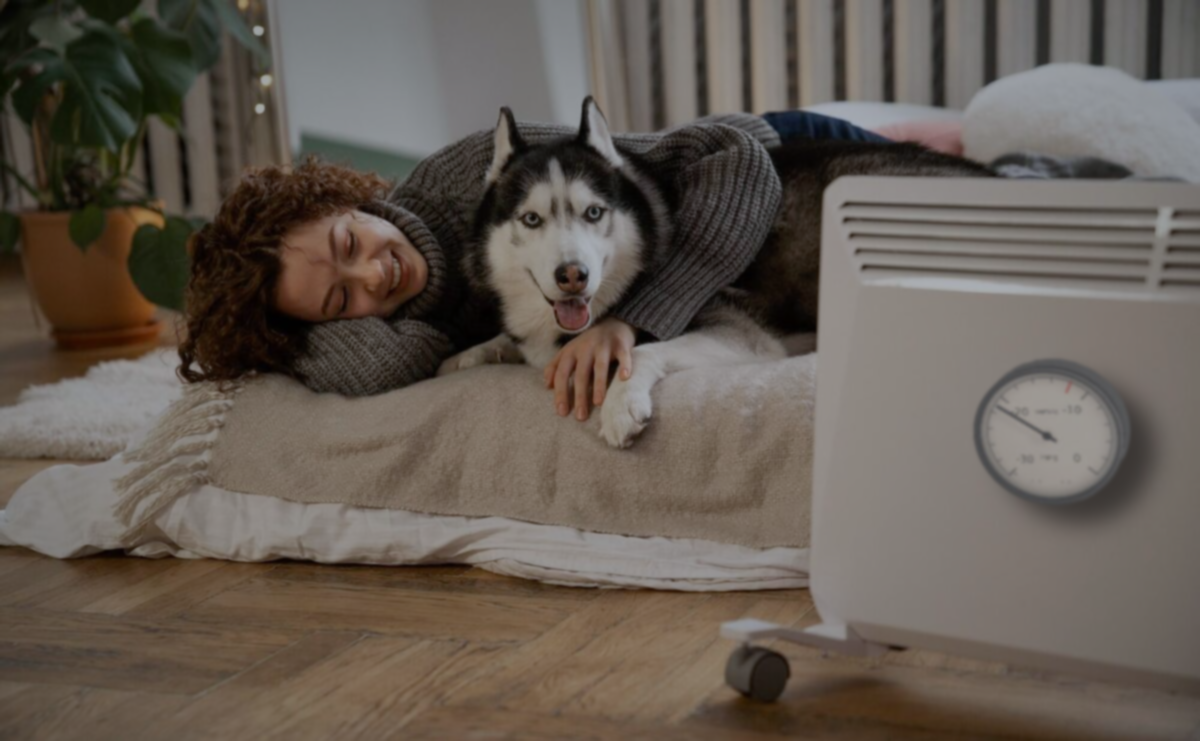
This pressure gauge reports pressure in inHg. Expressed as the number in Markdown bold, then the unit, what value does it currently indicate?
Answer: **-21** inHg
